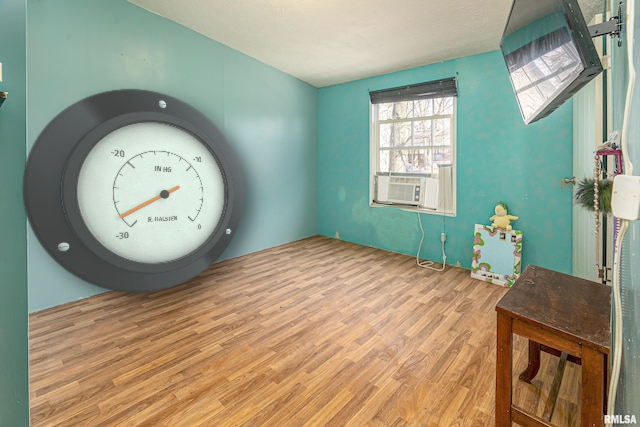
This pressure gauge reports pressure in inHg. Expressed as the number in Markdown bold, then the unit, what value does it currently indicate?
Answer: **-28** inHg
